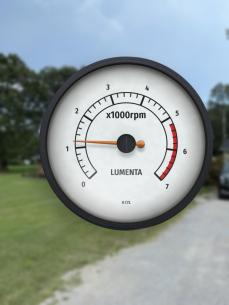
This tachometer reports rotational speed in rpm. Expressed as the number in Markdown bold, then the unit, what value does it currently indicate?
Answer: **1200** rpm
